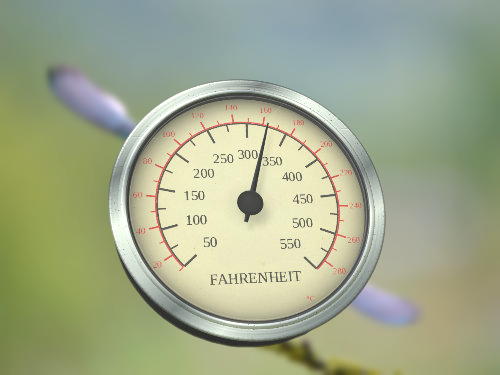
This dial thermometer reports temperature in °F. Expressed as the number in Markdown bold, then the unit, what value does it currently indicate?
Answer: **325** °F
